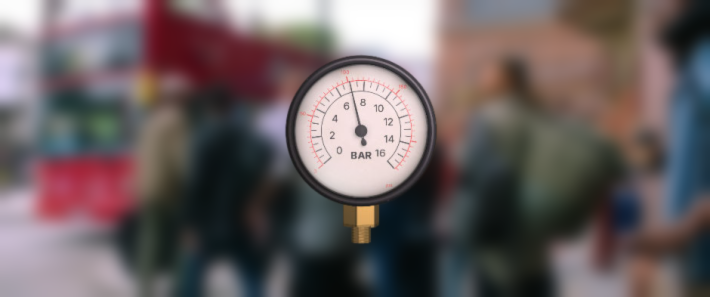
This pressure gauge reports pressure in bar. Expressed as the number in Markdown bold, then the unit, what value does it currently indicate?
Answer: **7** bar
